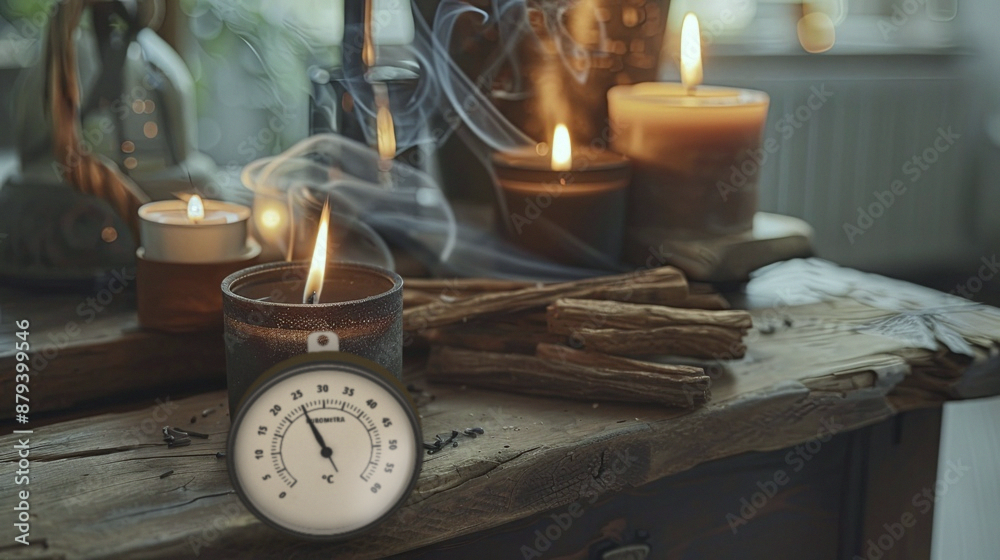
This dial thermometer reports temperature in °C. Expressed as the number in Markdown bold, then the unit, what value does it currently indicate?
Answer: **25** °C
